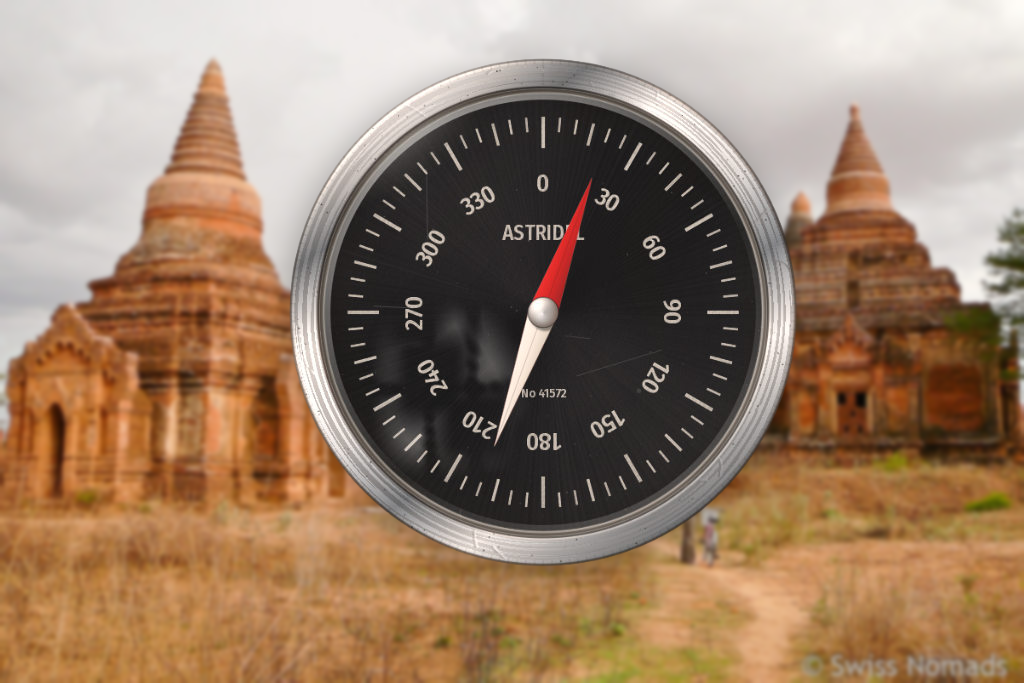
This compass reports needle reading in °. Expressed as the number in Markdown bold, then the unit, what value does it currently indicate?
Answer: **20** °
